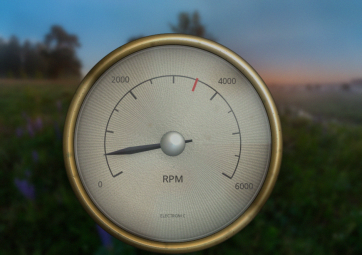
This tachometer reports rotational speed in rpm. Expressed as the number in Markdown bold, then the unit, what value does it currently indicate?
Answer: **500** rpm
